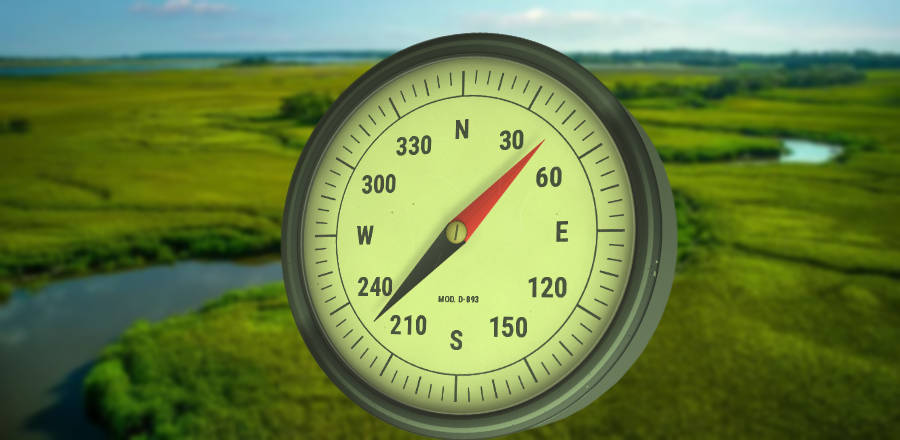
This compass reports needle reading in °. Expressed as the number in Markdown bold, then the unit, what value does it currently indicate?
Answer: **45** °
